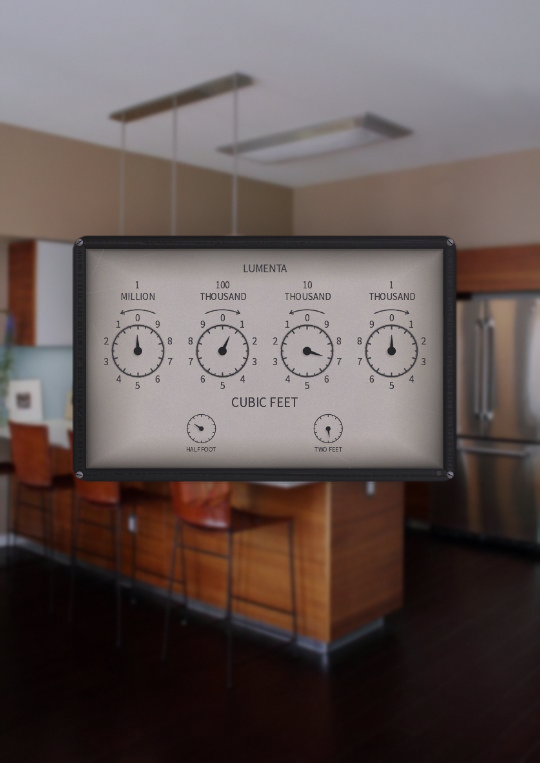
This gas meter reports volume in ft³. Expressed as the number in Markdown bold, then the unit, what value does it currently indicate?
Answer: **7000** ft³
